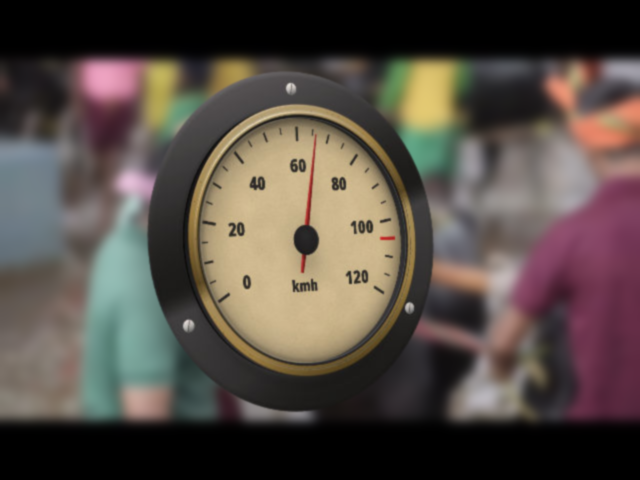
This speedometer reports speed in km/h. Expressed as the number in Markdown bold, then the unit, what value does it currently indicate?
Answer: **65** km/h
